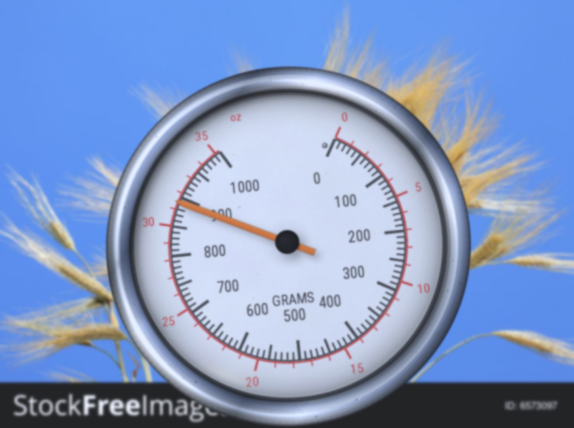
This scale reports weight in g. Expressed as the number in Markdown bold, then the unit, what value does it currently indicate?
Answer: **890** g
